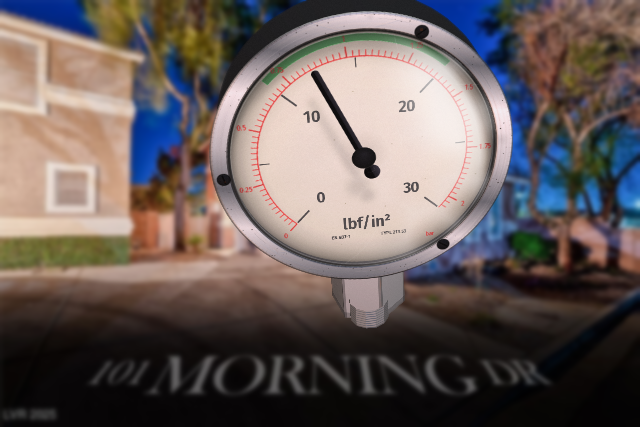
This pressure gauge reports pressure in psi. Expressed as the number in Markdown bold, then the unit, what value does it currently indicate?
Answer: **12.5** psi
